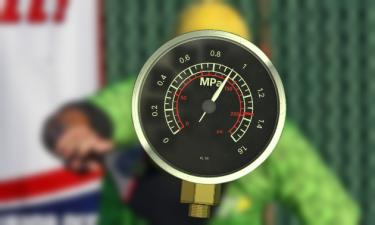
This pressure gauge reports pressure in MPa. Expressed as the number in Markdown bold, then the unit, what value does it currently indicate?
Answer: **0.95** MPa
